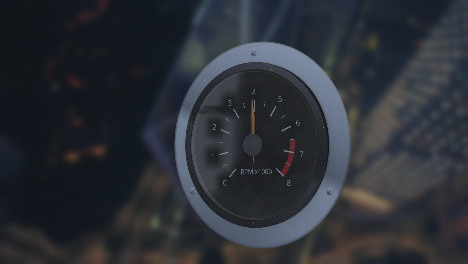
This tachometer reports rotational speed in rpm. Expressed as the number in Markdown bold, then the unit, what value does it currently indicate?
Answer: **4000** rpm
